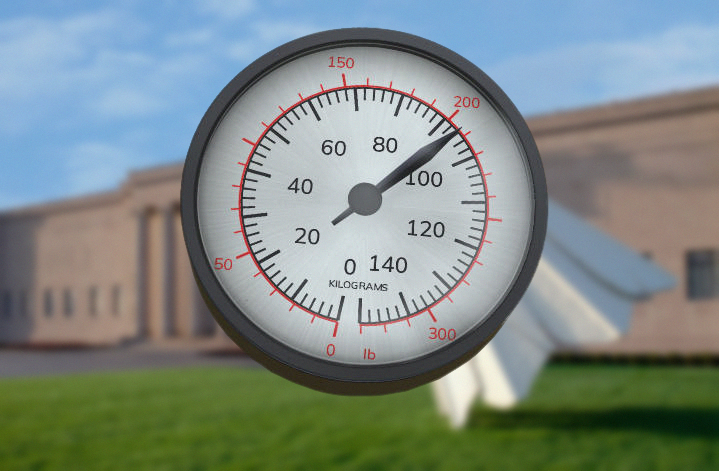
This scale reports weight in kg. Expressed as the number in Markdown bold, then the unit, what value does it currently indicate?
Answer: **94** kg
